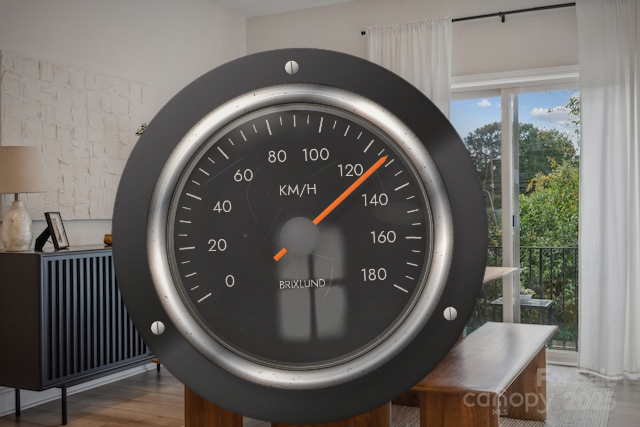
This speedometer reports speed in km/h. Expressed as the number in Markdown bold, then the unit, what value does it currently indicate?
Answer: **127.5** km/h
